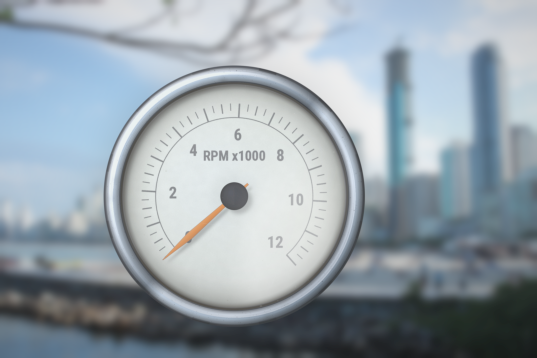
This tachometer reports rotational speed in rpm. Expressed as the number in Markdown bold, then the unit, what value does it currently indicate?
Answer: **0** rpm
